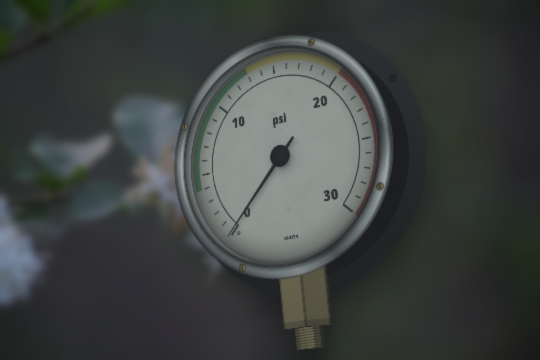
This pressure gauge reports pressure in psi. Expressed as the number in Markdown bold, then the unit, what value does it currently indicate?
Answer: **0** psi
